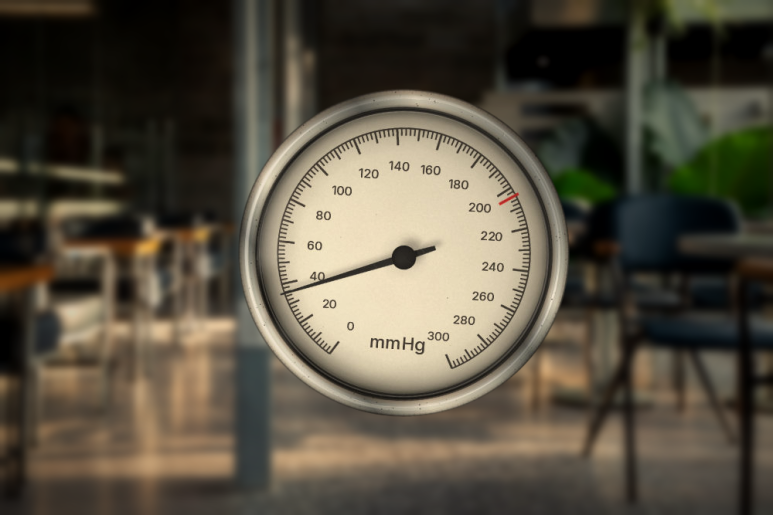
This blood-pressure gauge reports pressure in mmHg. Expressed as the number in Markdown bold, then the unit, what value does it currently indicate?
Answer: **36** mmHg
